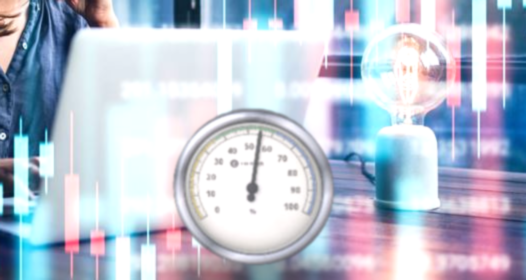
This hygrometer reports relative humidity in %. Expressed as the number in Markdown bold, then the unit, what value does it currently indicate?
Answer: **55** %
